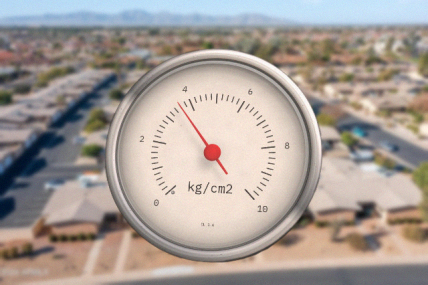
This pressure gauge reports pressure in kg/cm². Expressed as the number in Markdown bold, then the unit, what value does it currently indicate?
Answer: **3.6** kg/cm²
